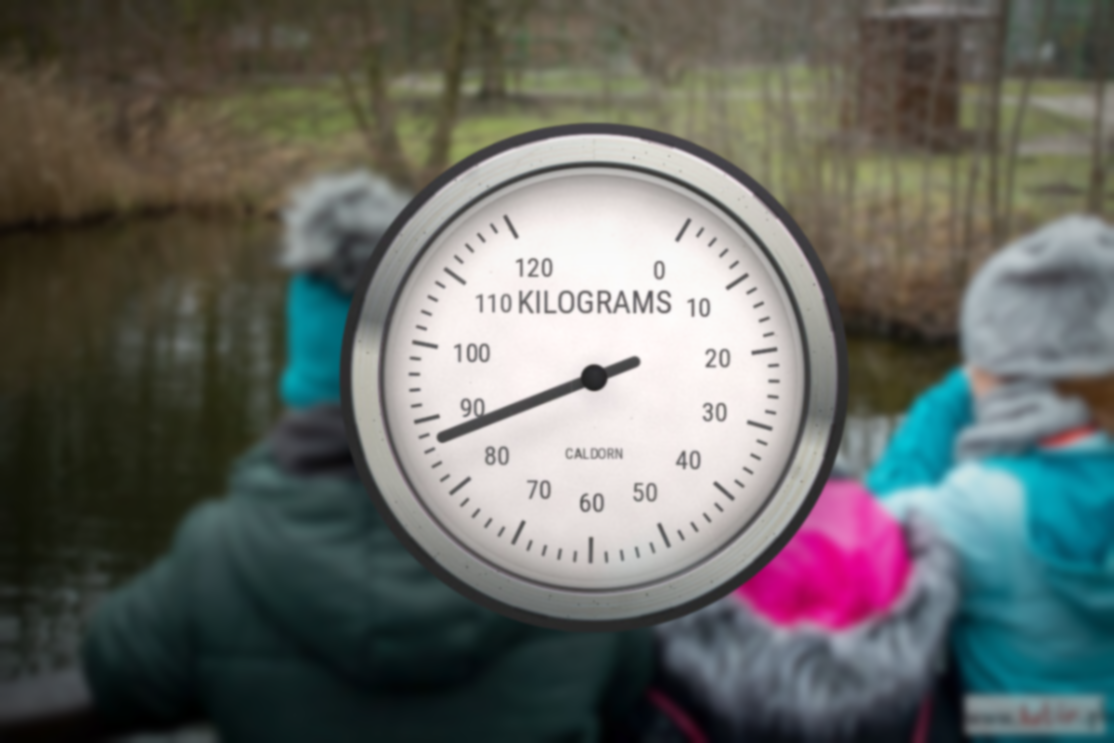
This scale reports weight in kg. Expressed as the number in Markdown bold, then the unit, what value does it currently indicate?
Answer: **87** kg
